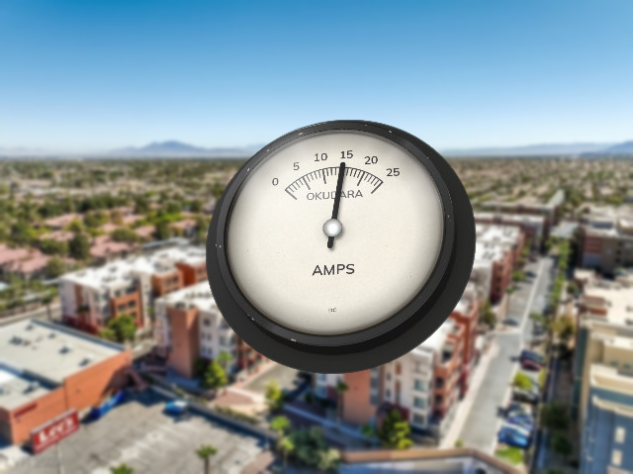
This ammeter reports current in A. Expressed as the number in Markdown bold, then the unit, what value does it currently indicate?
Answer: **15** A
